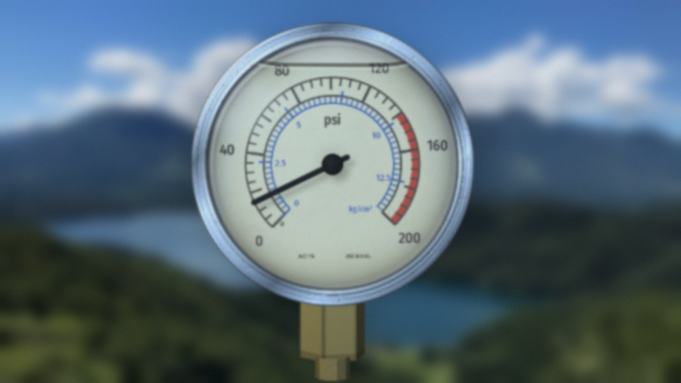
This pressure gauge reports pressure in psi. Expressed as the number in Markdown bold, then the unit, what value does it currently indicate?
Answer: **15** psi
